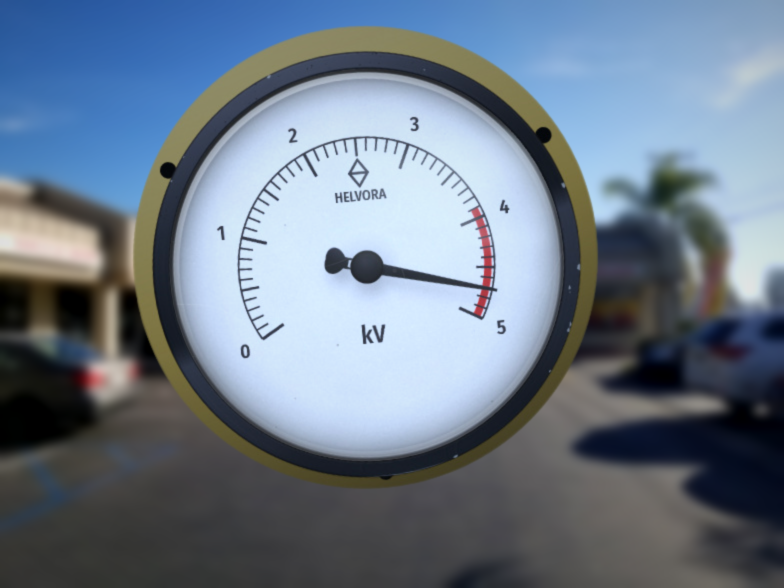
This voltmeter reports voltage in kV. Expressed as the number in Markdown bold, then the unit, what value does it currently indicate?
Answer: **4.7** kV
